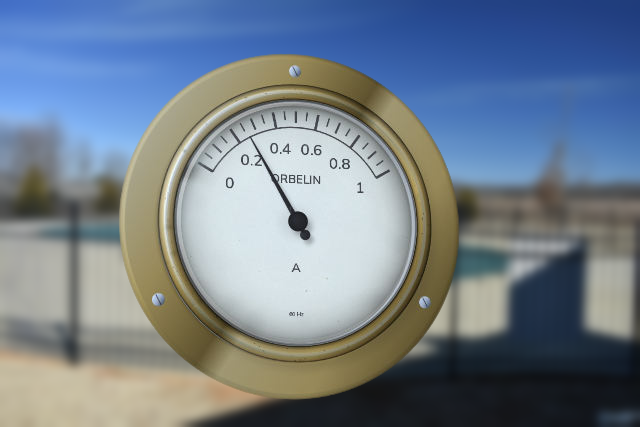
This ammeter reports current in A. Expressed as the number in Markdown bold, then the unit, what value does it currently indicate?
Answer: **0.25** A
